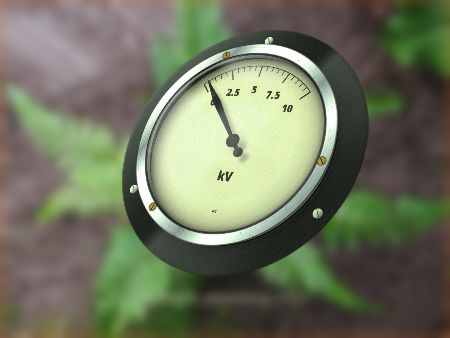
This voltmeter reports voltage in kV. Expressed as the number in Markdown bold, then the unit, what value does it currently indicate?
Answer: **0.5** kV
